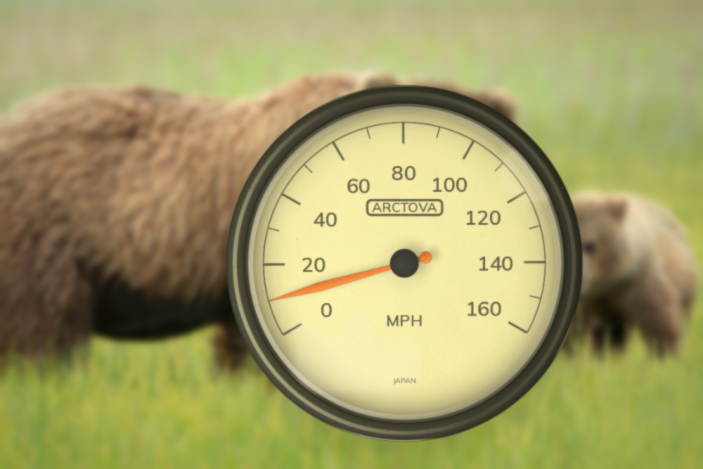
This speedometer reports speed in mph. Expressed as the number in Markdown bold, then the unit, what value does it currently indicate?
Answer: **10** mph
